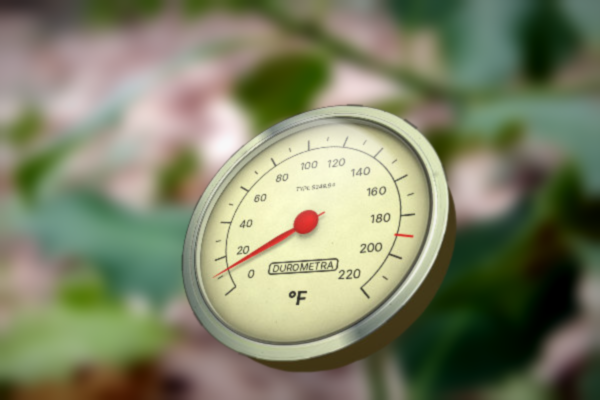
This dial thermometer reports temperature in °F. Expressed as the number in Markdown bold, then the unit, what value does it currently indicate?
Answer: **10** °F
